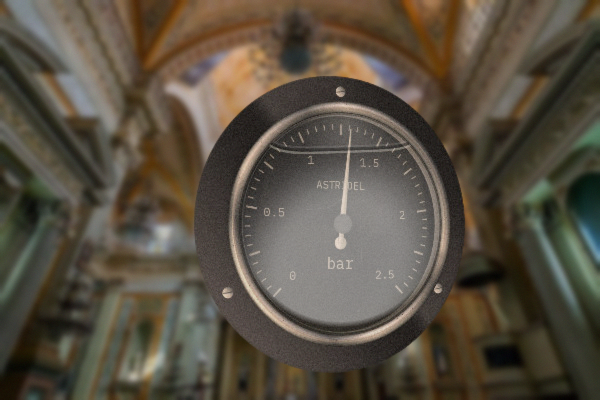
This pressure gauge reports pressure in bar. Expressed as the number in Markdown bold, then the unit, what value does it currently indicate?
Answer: **1.3** bar
